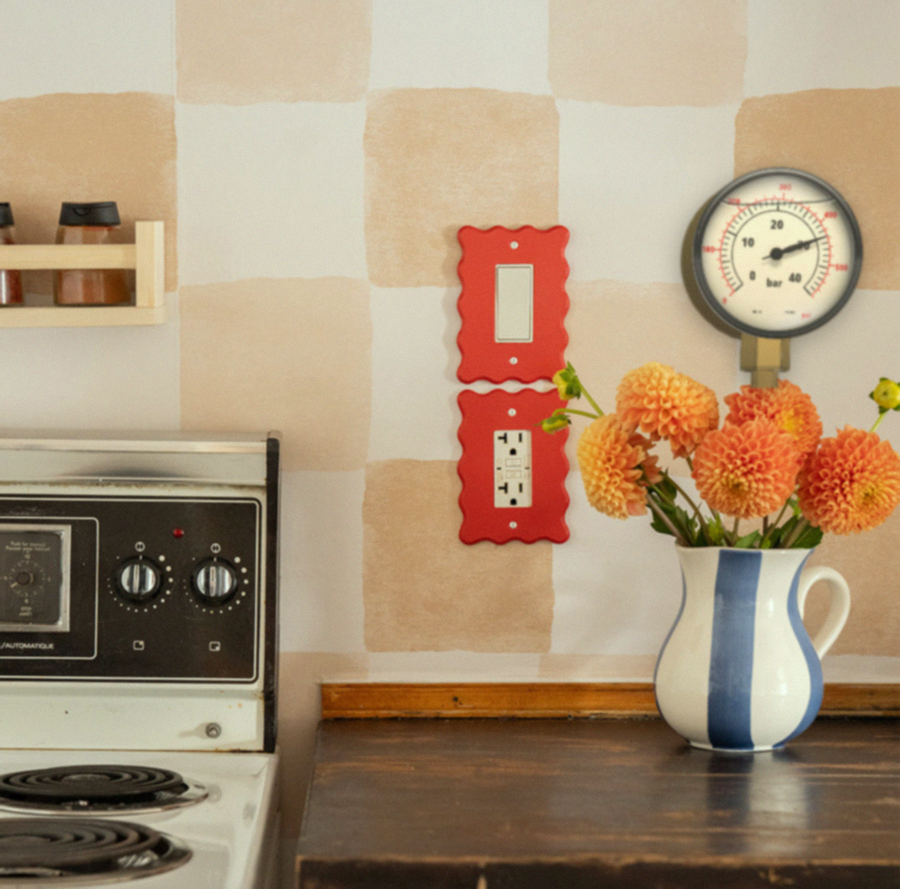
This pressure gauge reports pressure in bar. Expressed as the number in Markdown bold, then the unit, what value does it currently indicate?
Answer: **30** bar
